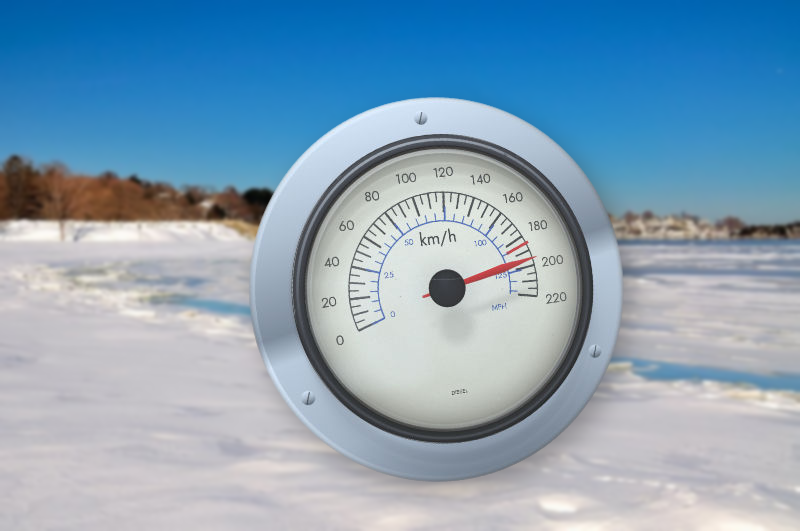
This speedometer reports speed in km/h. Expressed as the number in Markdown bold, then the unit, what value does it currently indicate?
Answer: **195** km/h
